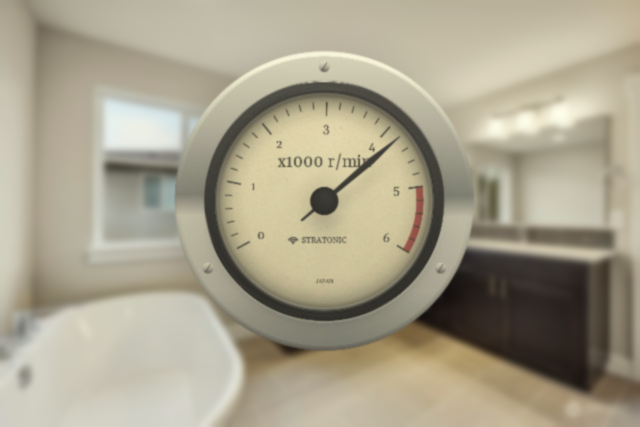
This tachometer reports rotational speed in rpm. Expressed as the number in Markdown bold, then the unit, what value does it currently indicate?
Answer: **4200** rpm
